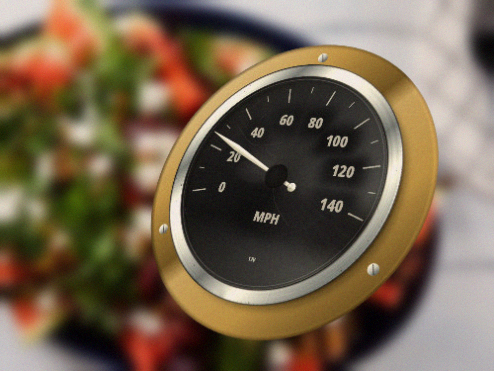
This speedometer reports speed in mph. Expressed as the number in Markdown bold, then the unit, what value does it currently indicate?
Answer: **25** mph
